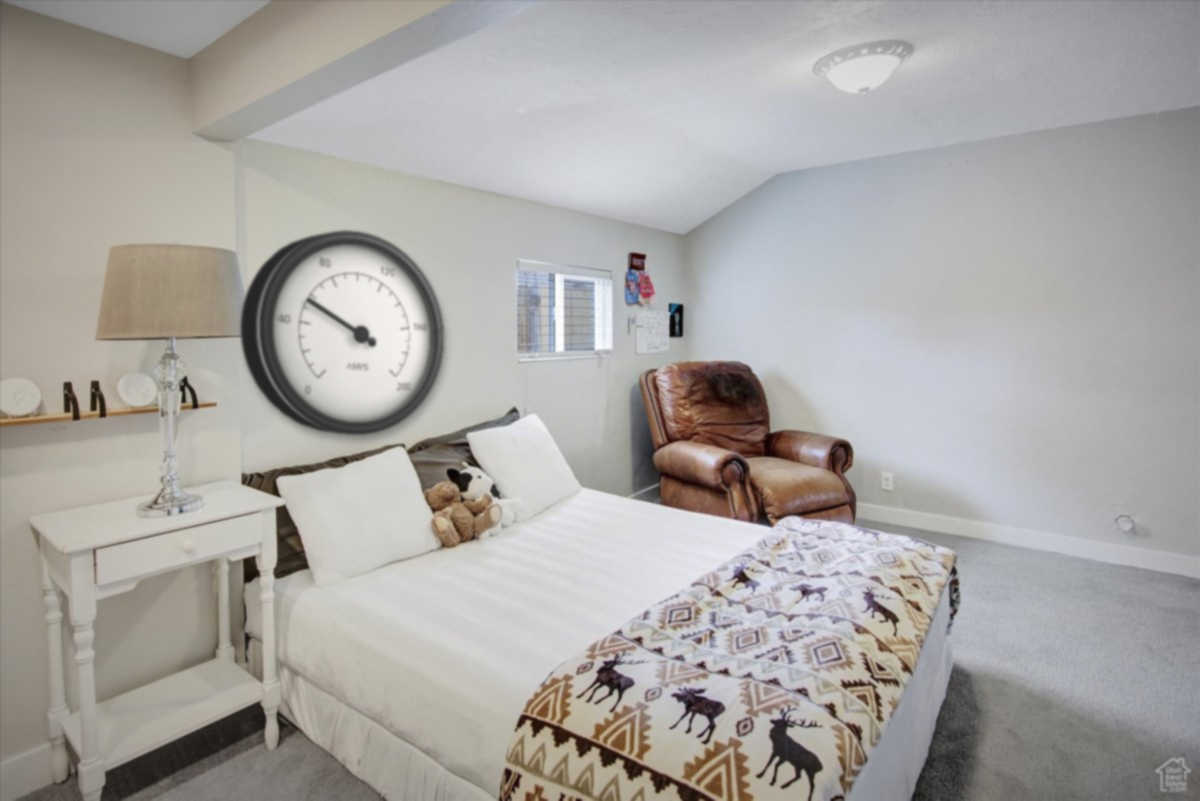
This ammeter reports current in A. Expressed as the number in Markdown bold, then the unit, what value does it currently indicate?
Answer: **55** A
